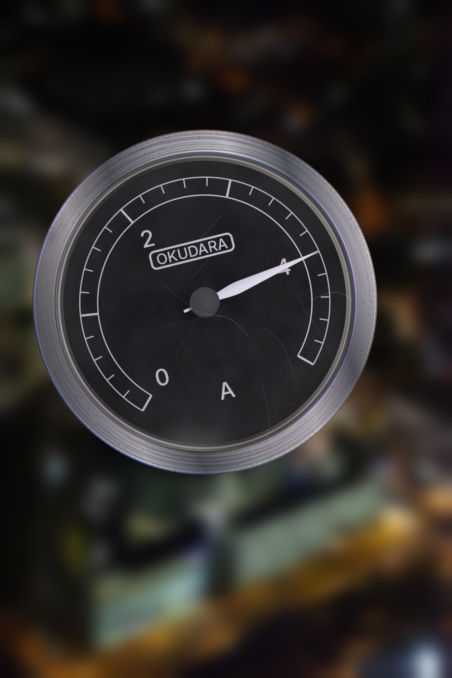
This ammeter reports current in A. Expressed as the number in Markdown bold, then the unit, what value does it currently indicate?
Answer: **4** A
